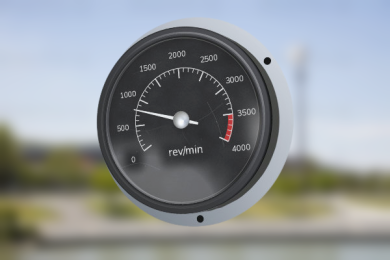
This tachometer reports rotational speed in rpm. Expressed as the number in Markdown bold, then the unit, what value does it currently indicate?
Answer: **800** rpm
